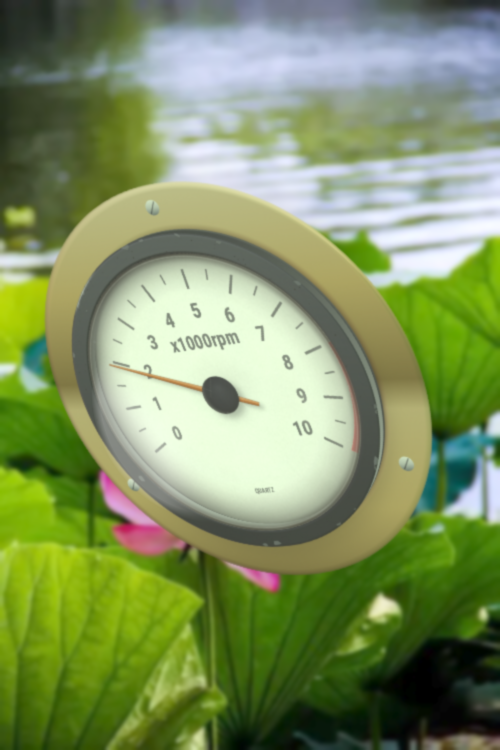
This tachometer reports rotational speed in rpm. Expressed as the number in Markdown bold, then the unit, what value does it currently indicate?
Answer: **2000** rpm
